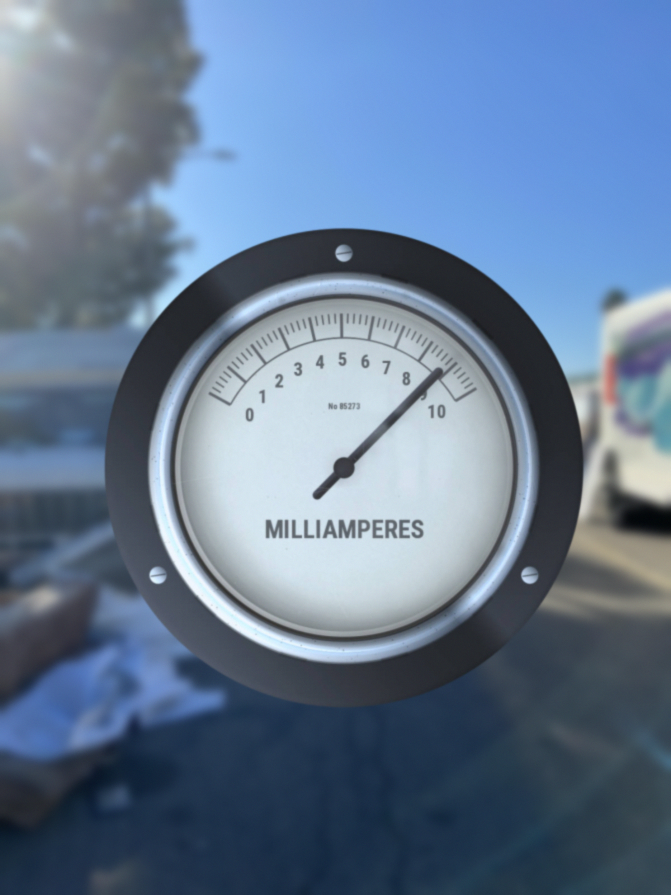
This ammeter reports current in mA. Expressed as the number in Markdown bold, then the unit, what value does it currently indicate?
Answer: **8.8** mA
